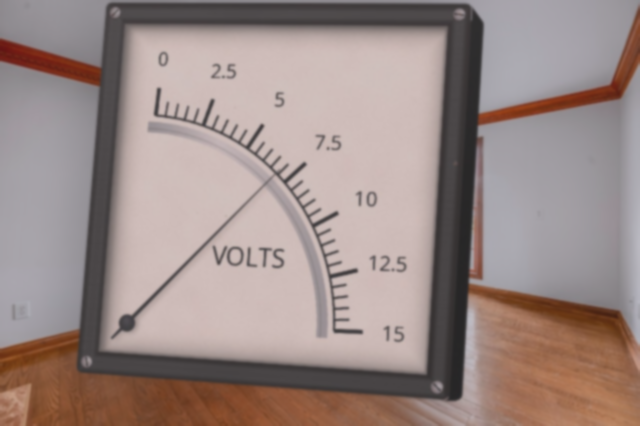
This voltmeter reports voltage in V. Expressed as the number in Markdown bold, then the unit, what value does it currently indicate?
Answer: **7** V
